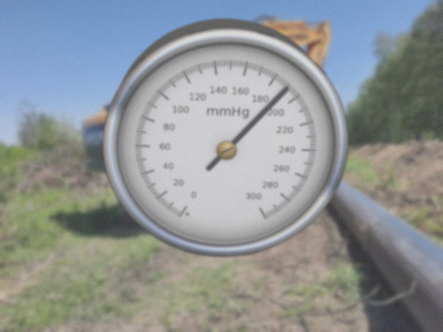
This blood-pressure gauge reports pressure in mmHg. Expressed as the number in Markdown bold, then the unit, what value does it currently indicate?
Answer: **190** mmHg
